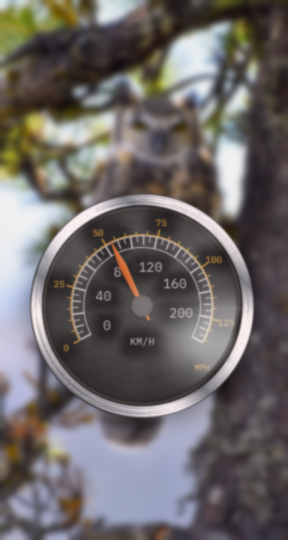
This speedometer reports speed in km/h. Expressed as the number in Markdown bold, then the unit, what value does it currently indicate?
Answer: **85** km/h
